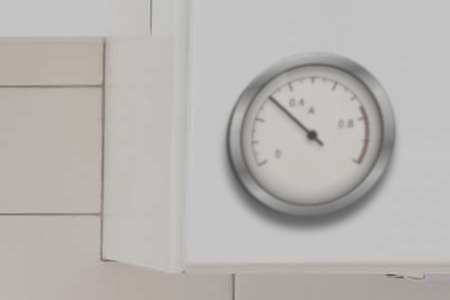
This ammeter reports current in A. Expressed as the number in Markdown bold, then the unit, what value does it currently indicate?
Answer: **0.3** A
